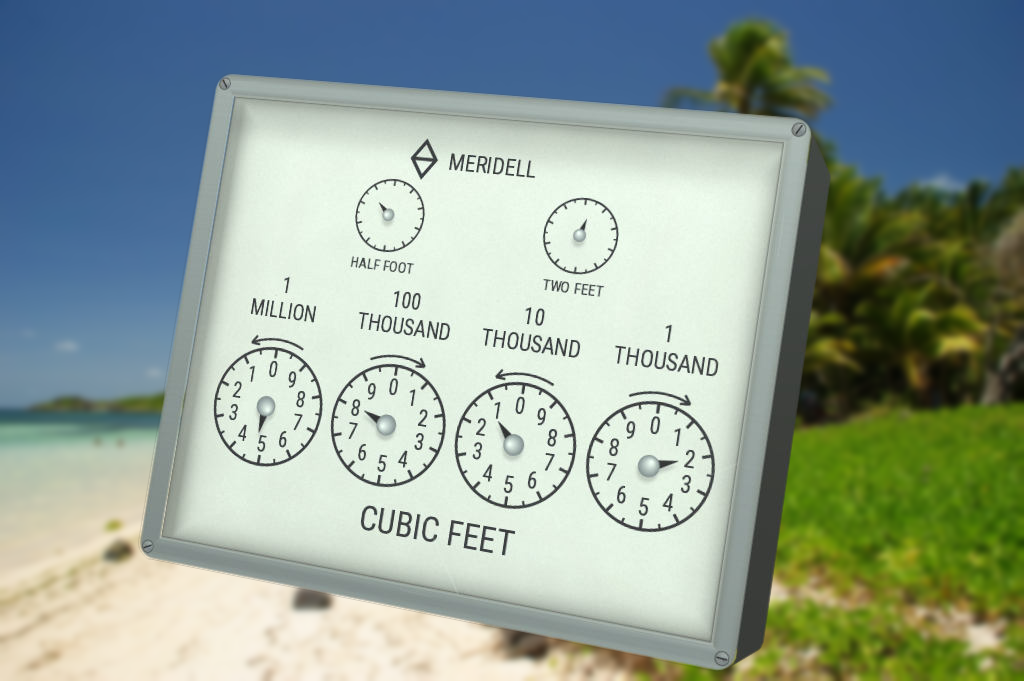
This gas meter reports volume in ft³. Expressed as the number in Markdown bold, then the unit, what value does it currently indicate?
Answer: **481200** ft³
